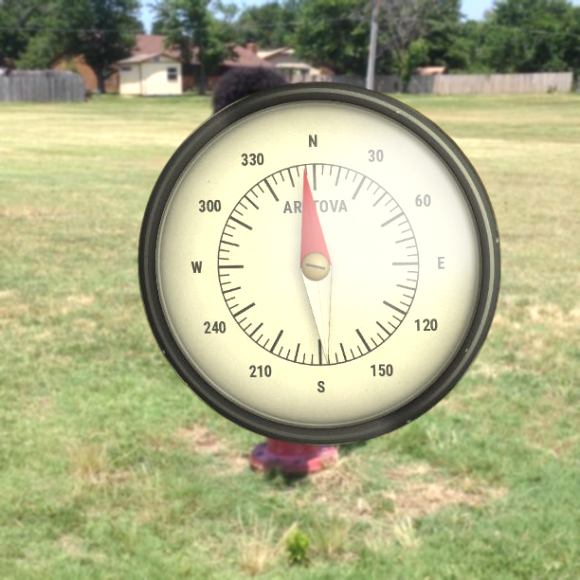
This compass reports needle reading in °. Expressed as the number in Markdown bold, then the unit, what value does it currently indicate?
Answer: **355** °
